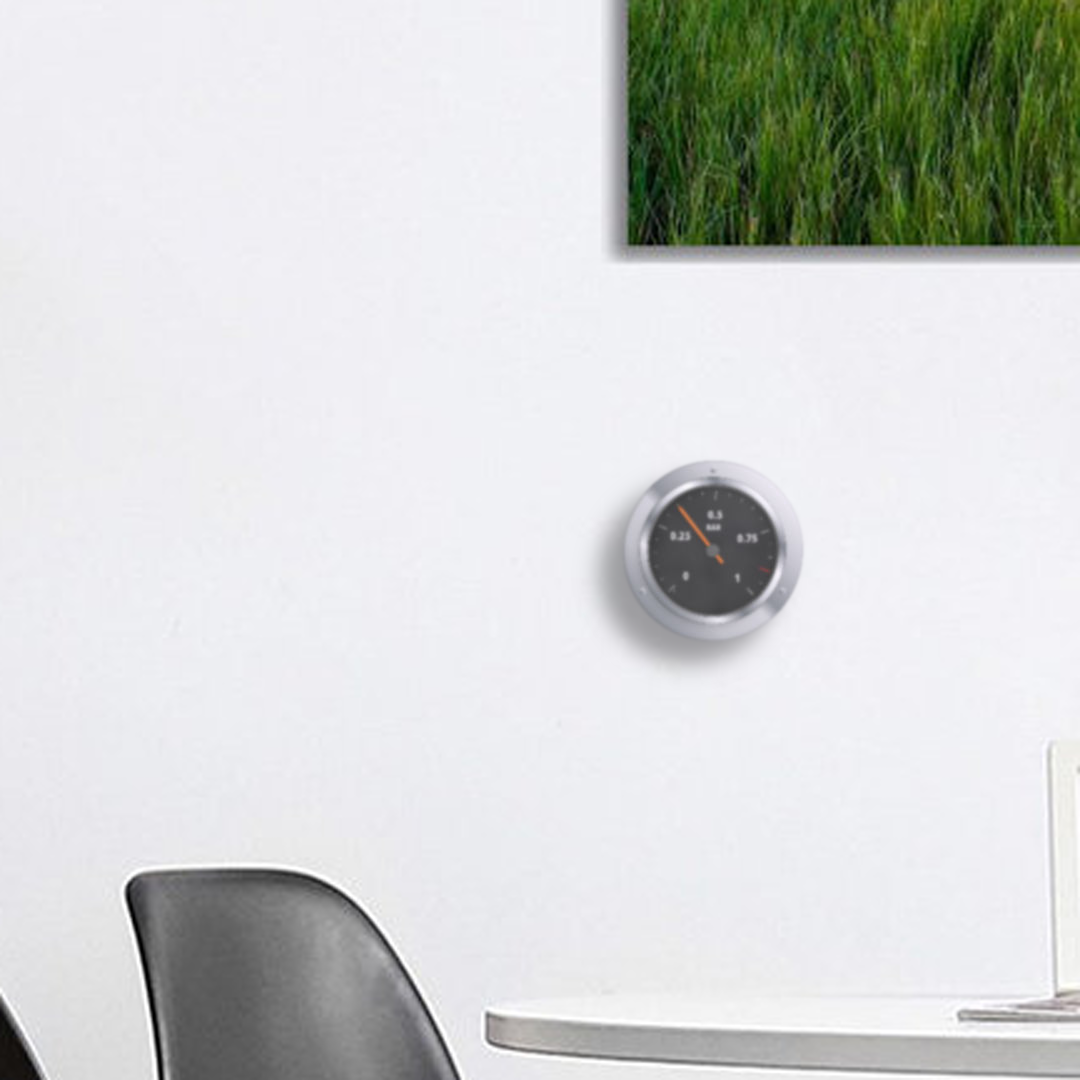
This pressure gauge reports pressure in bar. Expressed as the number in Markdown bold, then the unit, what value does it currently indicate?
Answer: **0.35** bar
